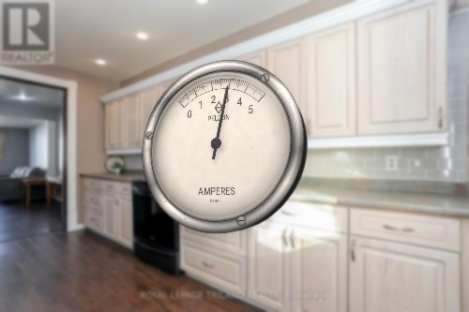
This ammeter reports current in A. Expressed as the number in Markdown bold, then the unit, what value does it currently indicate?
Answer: **3** A
